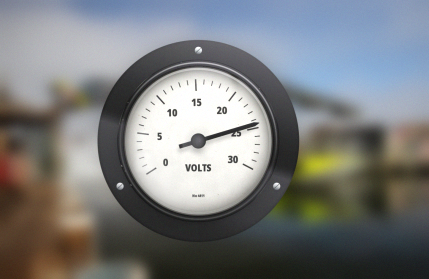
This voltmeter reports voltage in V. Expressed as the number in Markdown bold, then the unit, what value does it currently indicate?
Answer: **24.5** V
